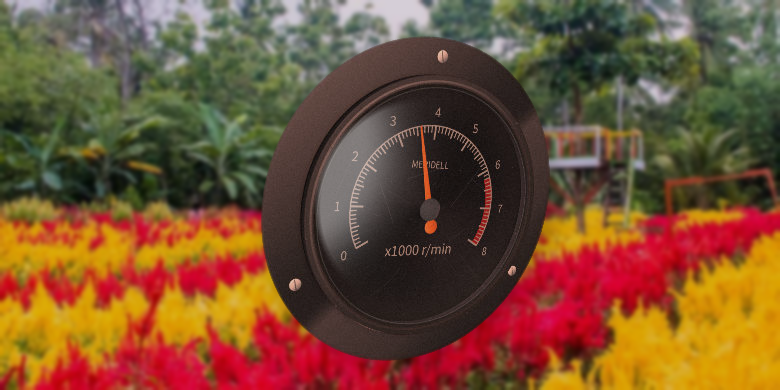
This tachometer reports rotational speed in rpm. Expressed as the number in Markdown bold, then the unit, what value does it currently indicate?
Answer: **3500** rpm
